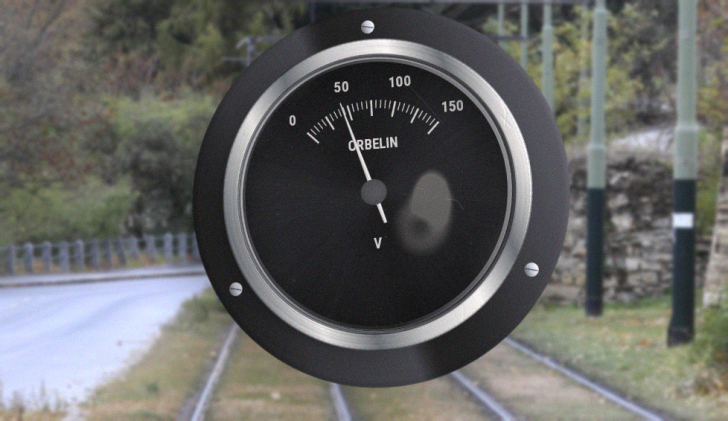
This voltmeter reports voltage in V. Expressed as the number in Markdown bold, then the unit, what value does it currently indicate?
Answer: **45** V
